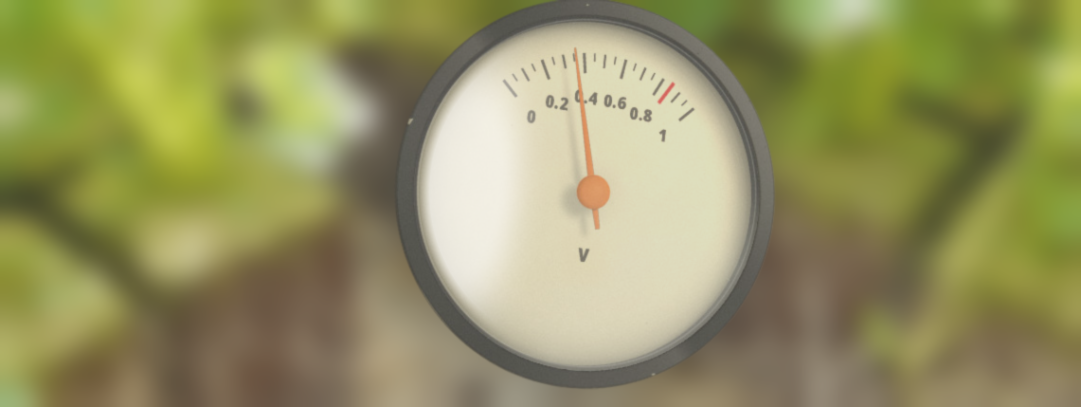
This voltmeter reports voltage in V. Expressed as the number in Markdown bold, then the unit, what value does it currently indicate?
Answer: **0.35** V
